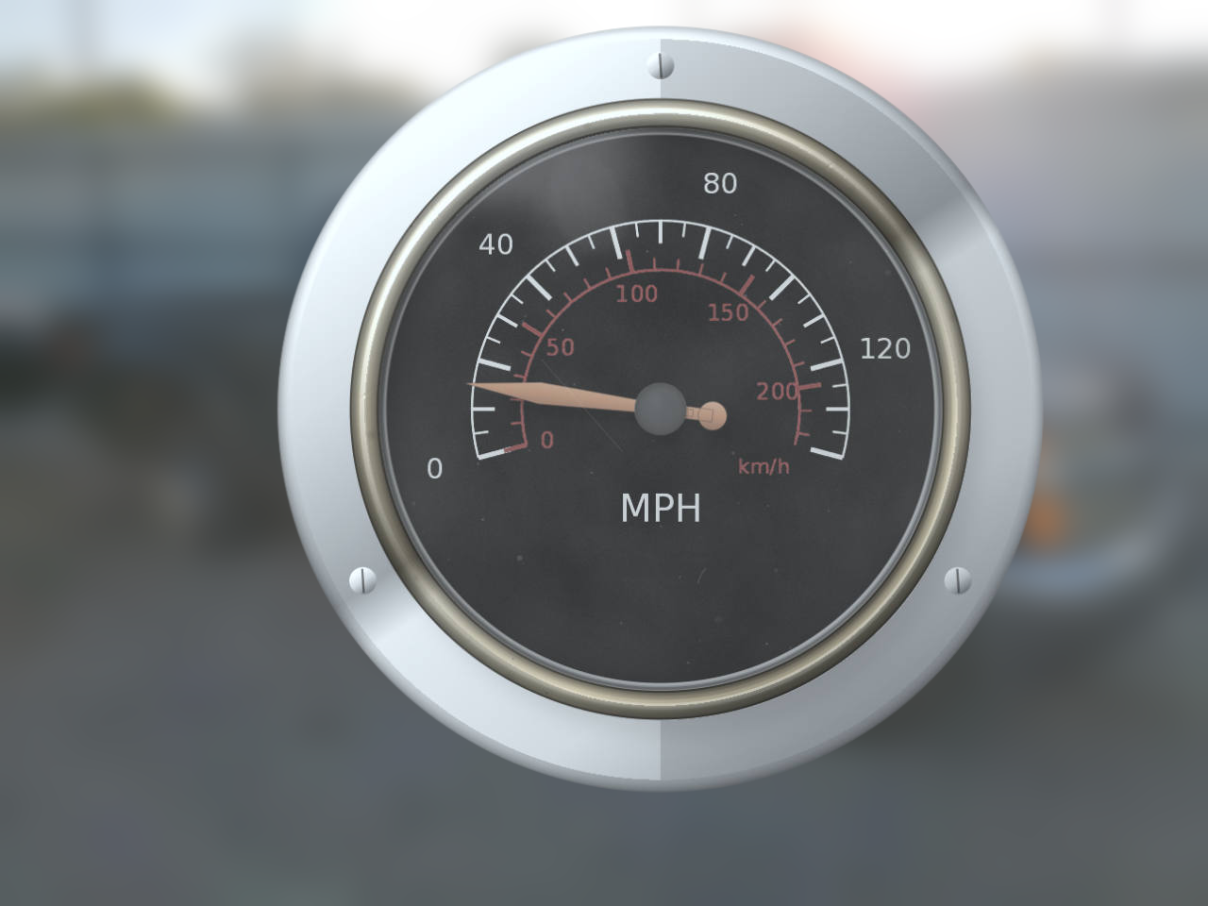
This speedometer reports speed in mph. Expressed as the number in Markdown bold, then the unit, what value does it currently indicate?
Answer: **15** mph
